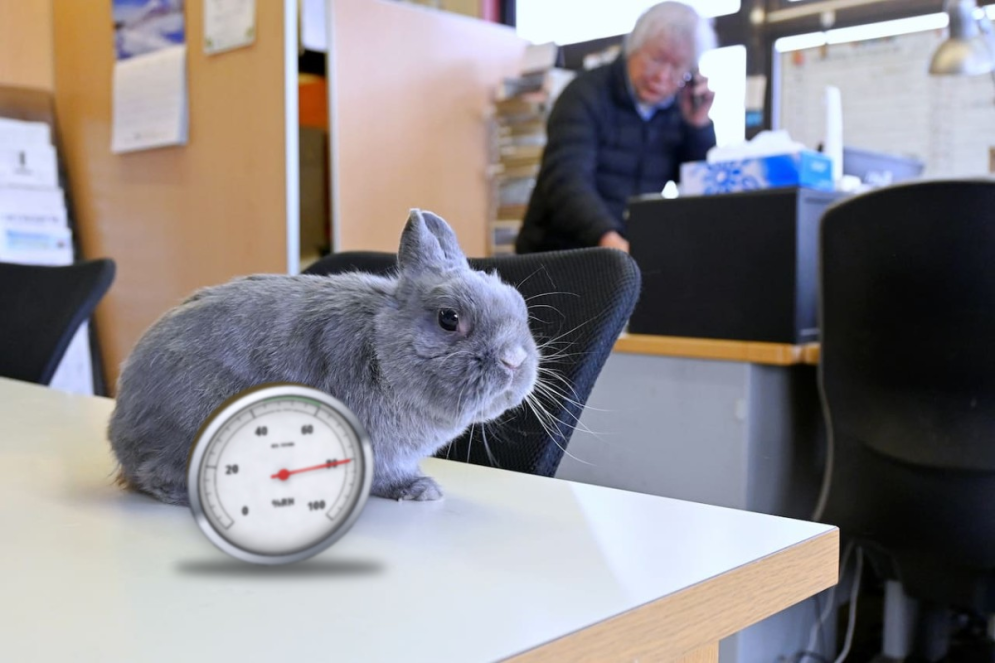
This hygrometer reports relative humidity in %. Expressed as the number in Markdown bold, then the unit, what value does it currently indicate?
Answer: **80** %
